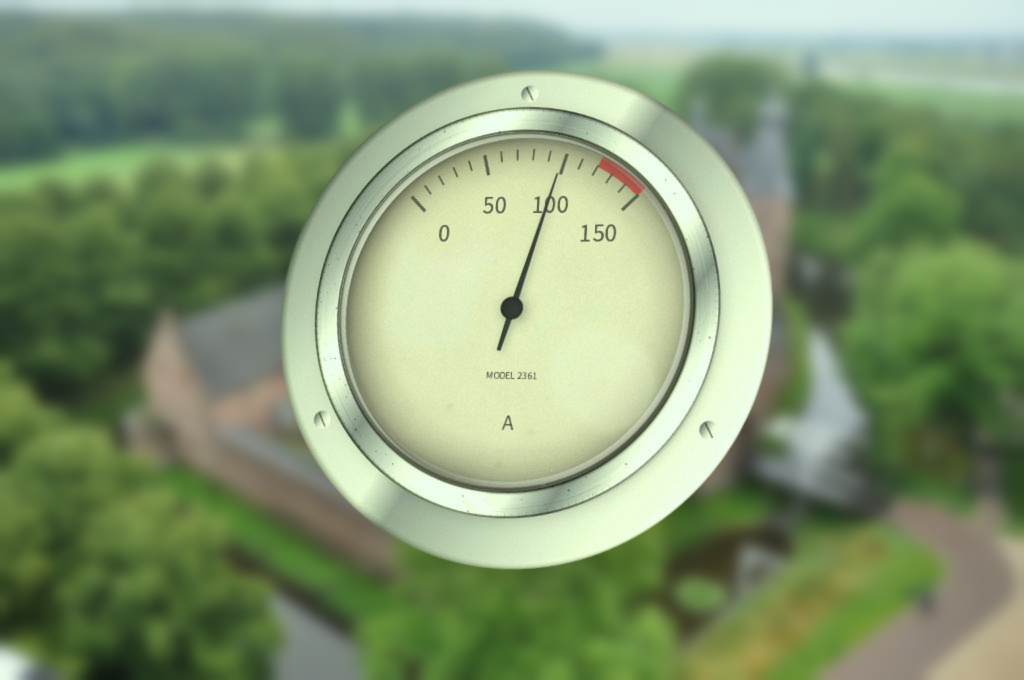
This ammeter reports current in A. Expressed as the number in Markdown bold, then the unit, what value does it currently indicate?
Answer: **100** A
